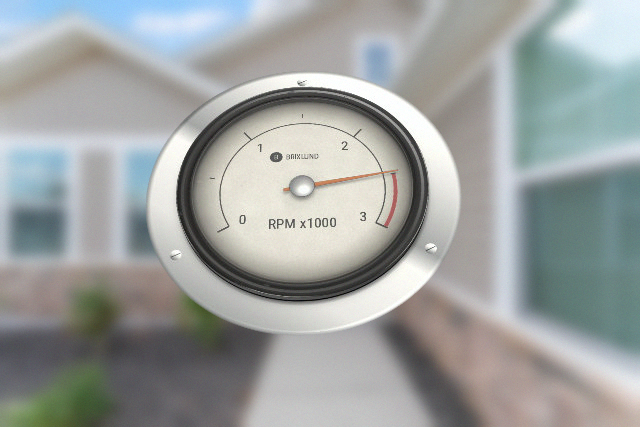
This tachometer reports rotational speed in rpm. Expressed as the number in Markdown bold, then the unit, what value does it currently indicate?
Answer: **2500** rpm
